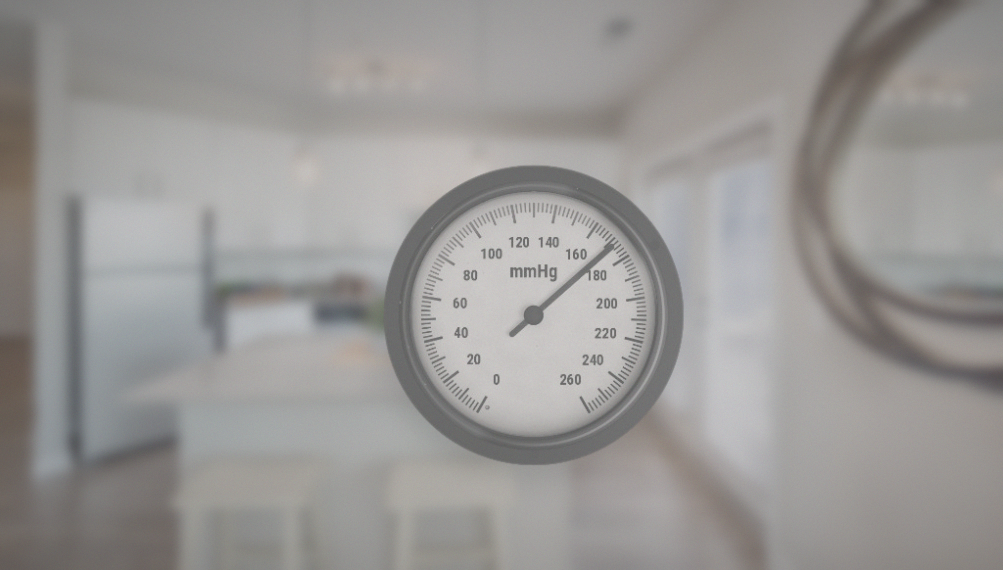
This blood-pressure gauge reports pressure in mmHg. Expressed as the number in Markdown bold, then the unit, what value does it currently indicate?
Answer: **172** mmHg
